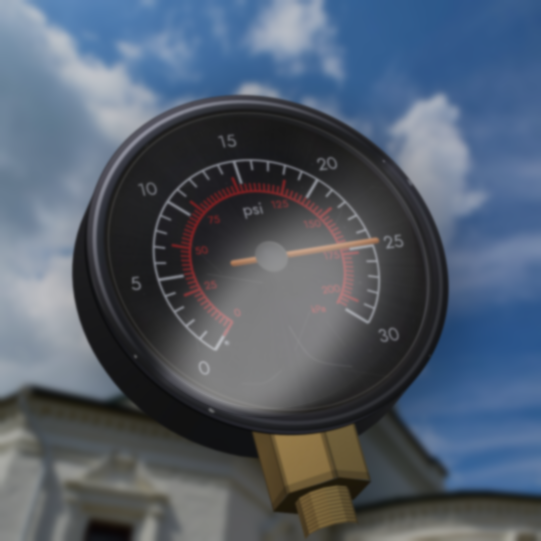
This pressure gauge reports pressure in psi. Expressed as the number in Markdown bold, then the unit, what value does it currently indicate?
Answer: **25** psi
